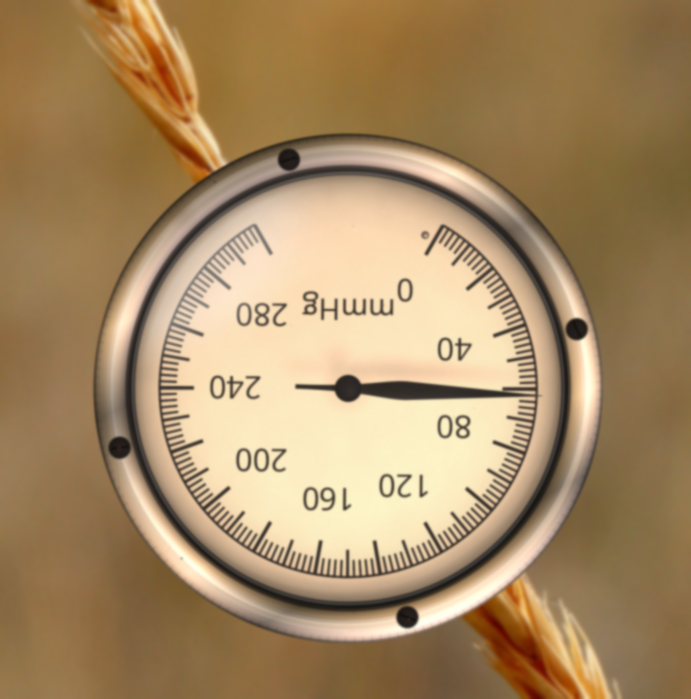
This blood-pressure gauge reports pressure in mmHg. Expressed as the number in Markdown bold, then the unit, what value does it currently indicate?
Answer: **62** mmHg
